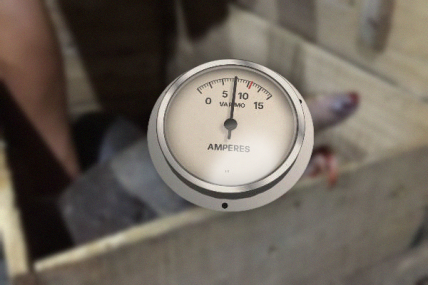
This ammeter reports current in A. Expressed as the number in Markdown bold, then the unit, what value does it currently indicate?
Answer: **7.5** A
